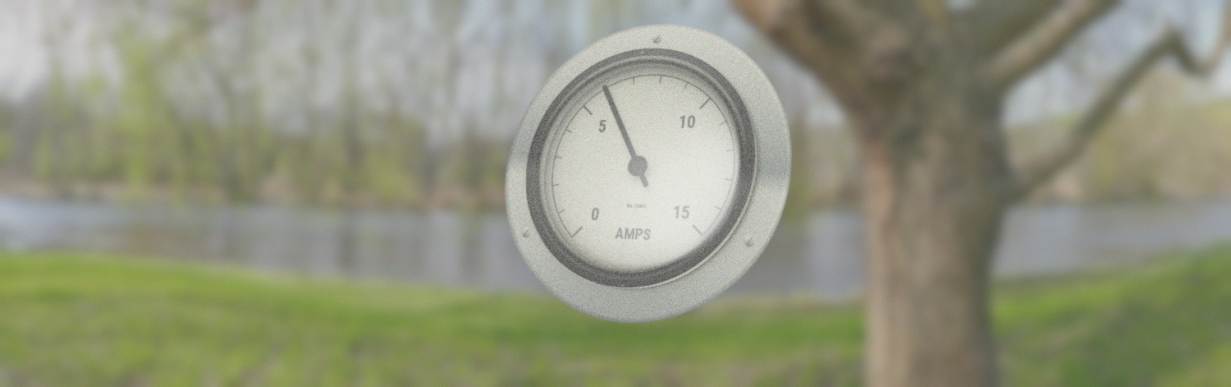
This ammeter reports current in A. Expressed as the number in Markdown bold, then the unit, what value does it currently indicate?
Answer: **6** A
